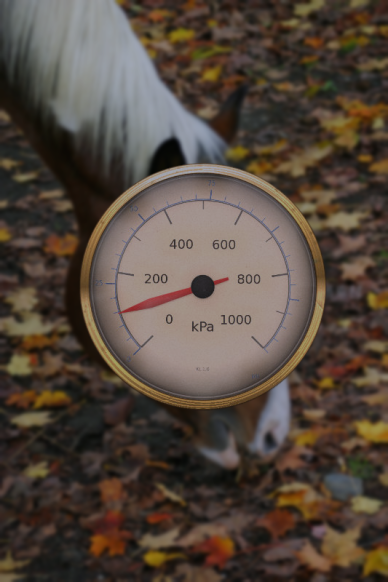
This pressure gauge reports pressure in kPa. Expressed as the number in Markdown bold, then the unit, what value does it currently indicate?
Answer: **100** kPa
